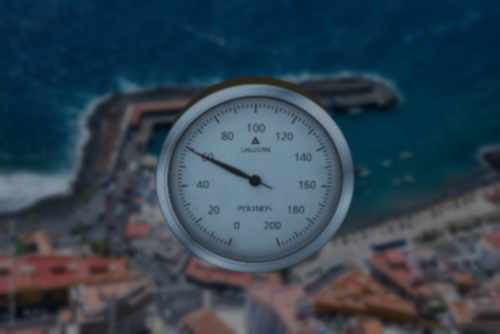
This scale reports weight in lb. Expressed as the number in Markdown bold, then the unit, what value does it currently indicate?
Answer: **60** lb
